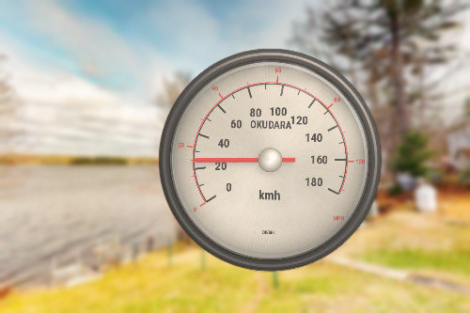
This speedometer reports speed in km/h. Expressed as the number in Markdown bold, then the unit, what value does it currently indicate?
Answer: **25** km/h
